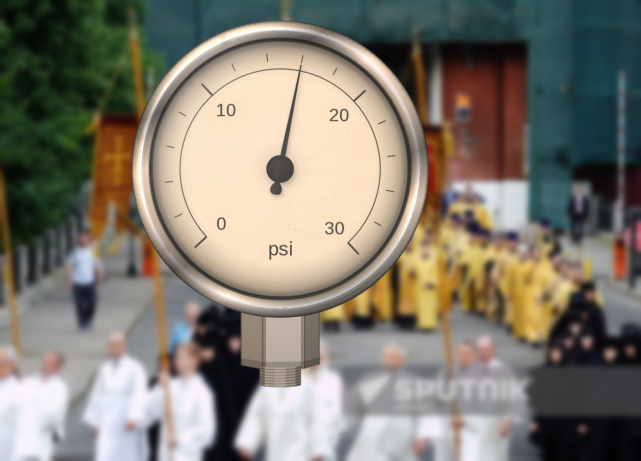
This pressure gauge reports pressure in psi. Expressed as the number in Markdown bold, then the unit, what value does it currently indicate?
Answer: **16** psi
